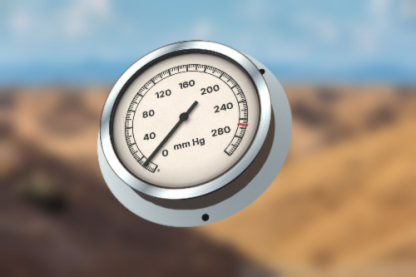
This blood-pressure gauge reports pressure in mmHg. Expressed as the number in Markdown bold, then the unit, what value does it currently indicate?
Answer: **10** mmHg
